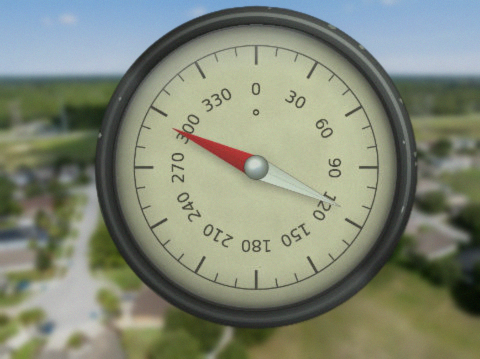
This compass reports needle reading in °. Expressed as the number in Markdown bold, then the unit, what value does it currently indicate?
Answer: **295** °
